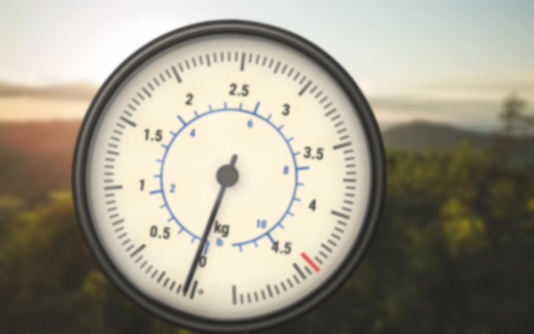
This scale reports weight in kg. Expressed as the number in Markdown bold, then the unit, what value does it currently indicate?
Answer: **0.05** kg
